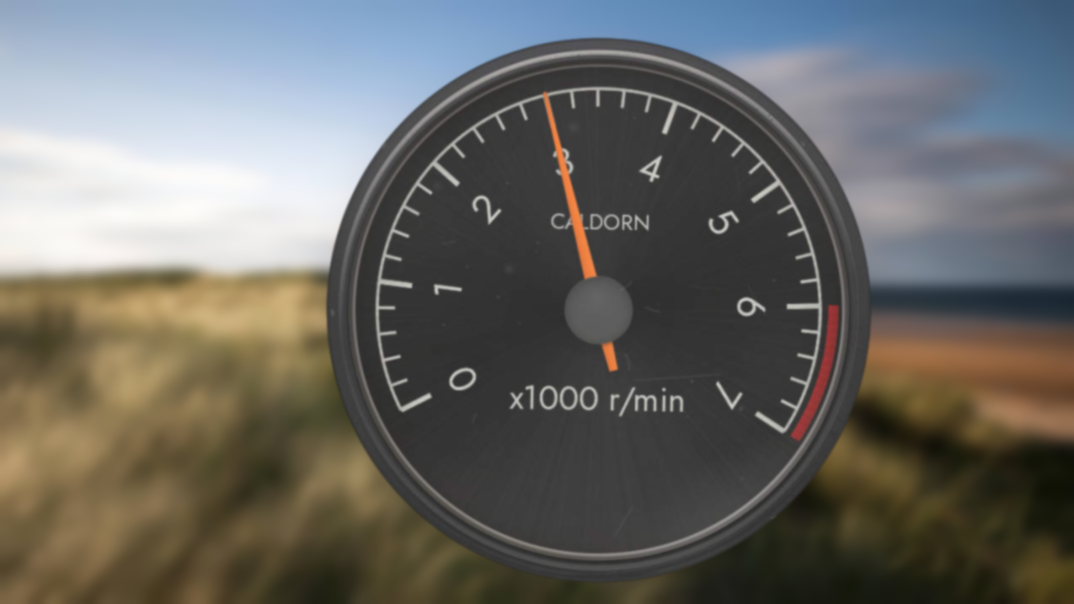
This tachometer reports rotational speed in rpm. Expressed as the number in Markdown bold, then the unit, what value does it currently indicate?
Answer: **3000** rpm
